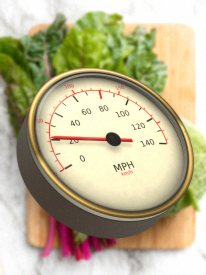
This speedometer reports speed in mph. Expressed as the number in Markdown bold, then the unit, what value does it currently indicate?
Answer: **20** mph
